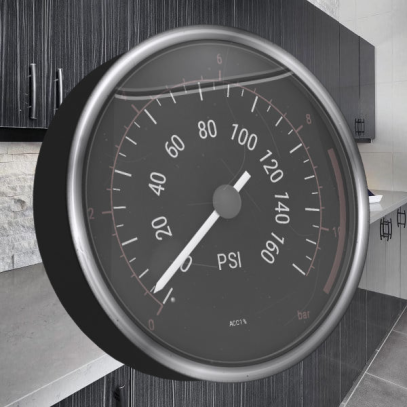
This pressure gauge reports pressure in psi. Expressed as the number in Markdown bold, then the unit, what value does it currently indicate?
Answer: **5** psi
